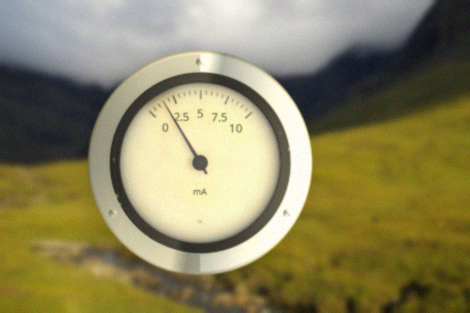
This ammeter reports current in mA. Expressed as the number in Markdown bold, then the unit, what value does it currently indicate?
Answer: **1.5** mA
